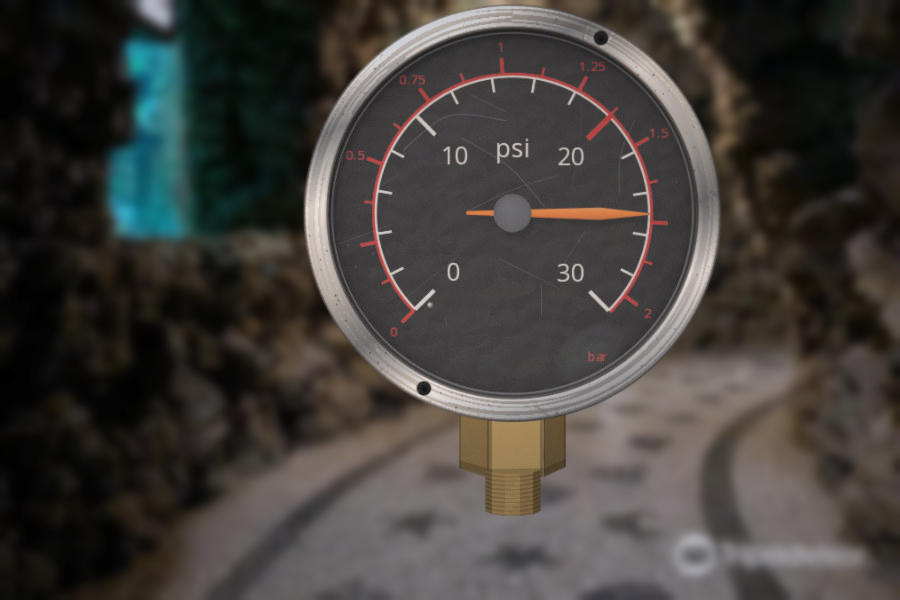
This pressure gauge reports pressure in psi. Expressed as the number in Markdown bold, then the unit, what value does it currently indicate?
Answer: **25** psi
